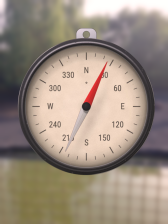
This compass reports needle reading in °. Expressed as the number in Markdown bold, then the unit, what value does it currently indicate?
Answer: **25** °
